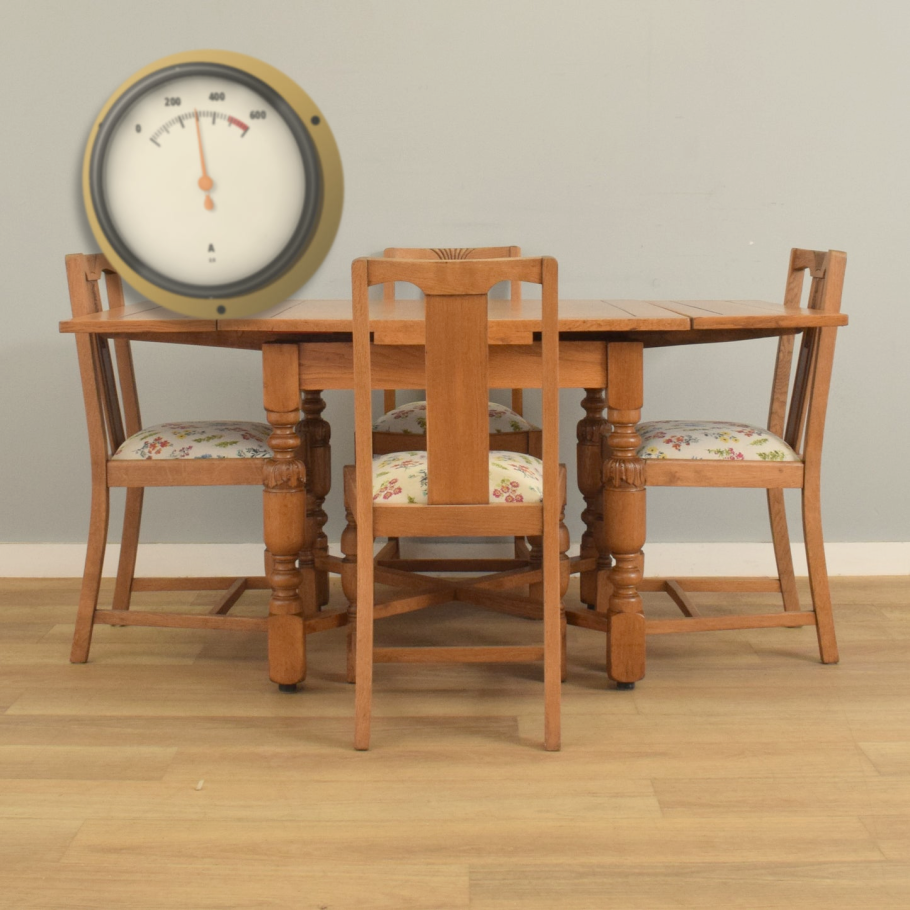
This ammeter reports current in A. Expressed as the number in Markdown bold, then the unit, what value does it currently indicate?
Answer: **300** A
